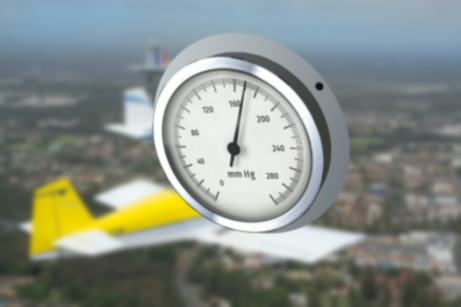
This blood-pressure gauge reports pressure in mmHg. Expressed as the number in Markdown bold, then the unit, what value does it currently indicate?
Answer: **170** mmHg
